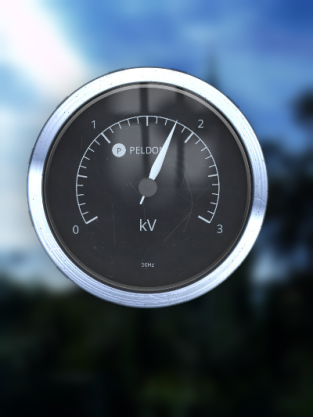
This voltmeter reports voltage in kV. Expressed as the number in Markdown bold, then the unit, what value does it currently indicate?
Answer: **1.8** kV
